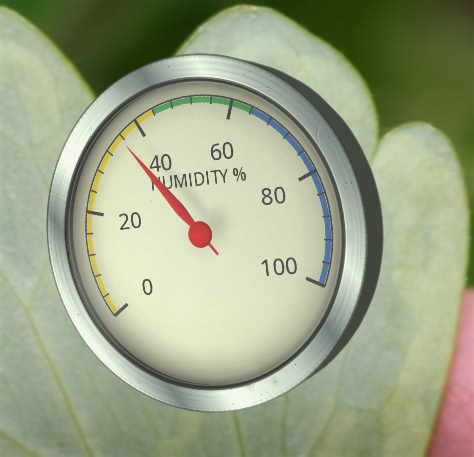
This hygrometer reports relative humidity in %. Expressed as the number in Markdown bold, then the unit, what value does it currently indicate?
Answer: **36** %
